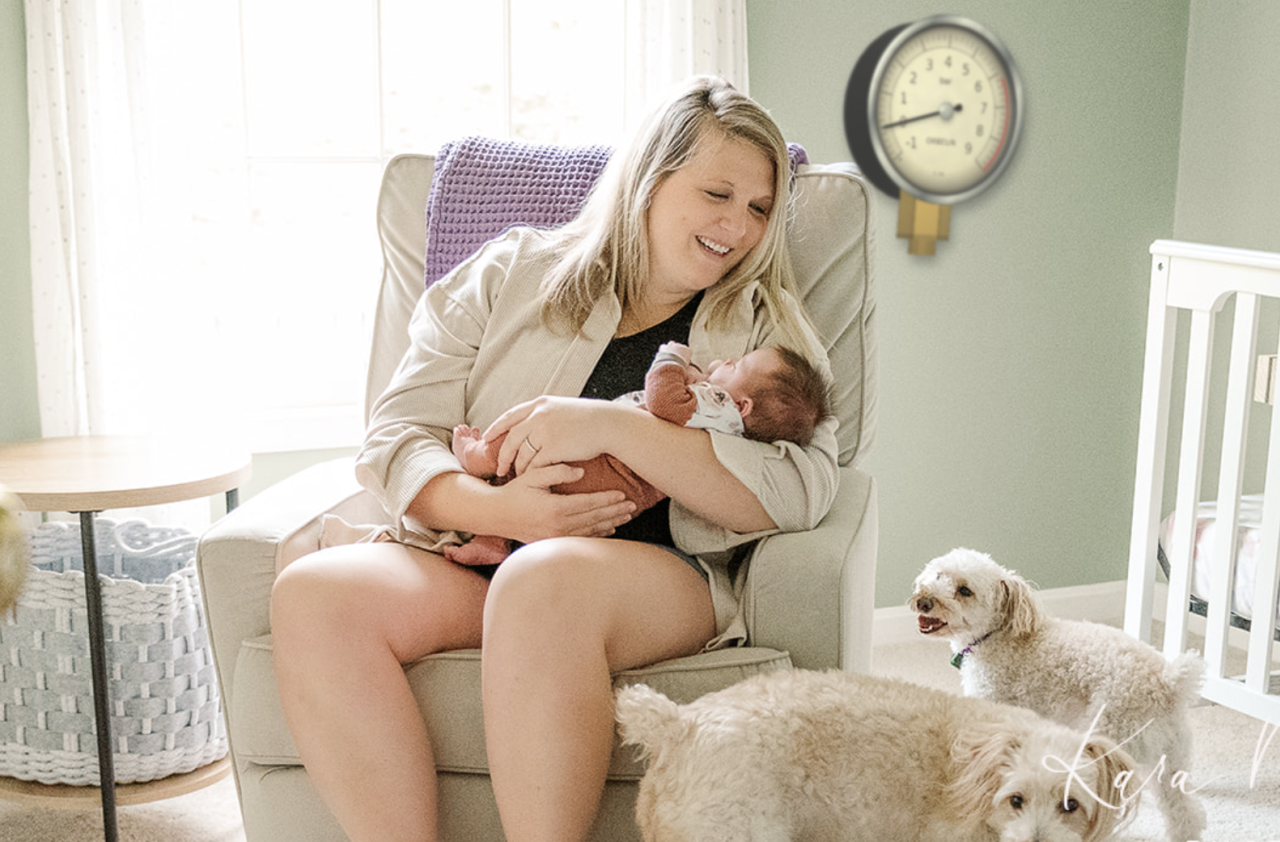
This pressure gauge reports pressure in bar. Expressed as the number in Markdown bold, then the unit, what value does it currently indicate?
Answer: **0** bar
